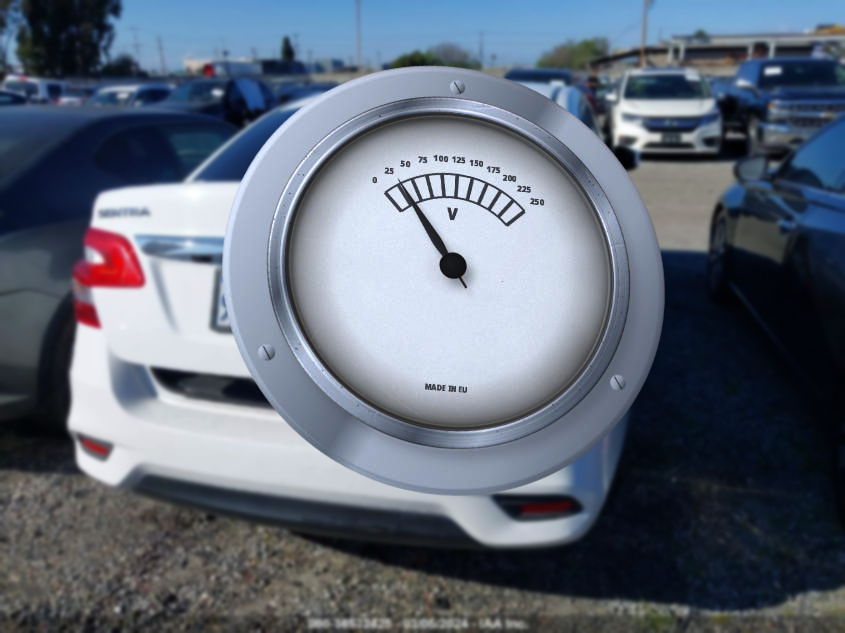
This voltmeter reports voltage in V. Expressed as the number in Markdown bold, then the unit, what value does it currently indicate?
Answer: **25** V
